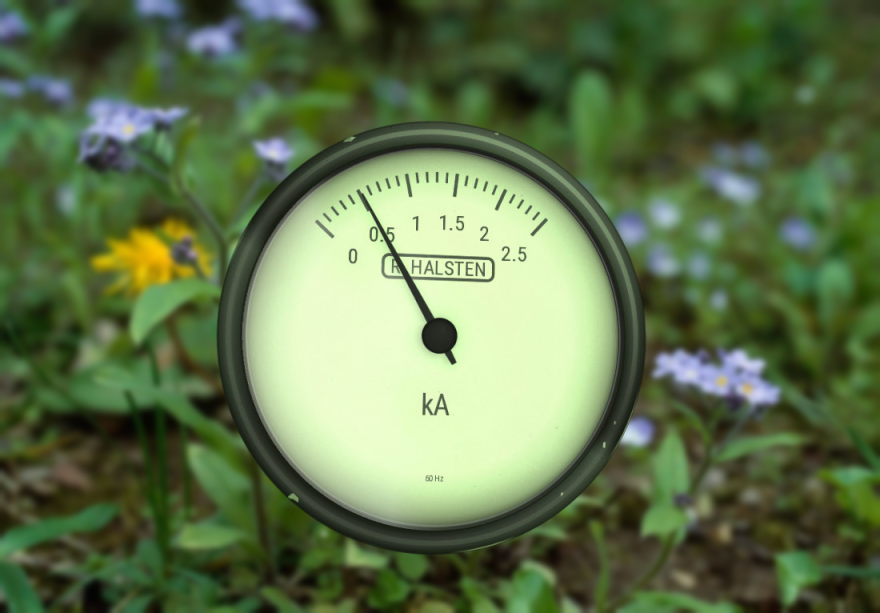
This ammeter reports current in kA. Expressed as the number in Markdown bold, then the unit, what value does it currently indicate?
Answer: **0.5** kA
